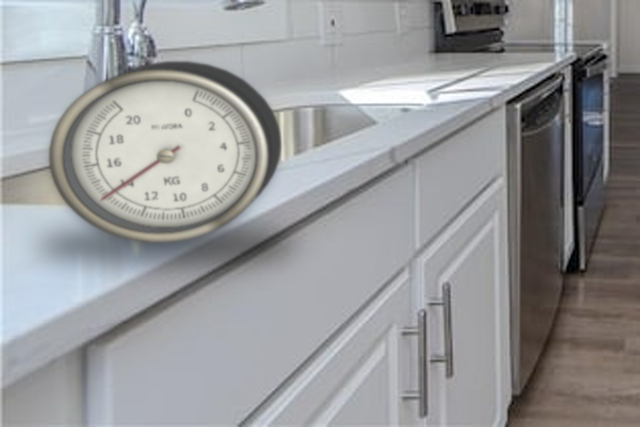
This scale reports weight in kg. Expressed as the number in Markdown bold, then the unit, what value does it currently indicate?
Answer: **14** kg
